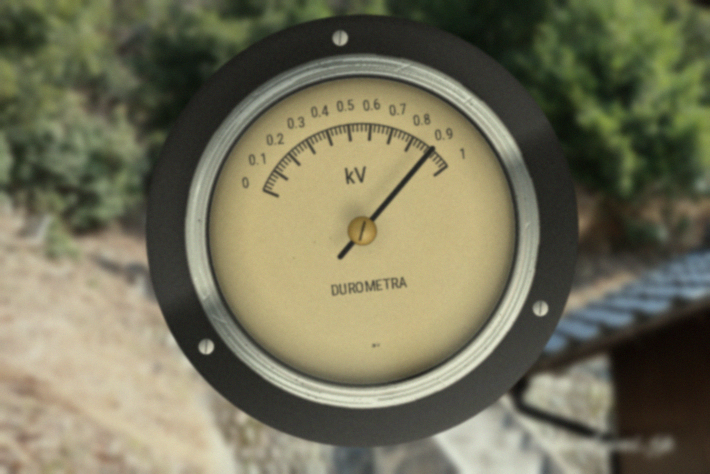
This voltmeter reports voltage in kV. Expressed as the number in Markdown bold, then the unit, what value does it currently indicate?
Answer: **0.9** kV
